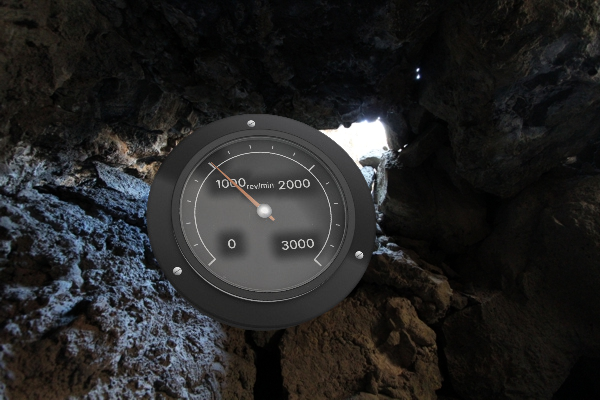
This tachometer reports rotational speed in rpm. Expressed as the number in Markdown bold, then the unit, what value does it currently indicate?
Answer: **1000** rpm
